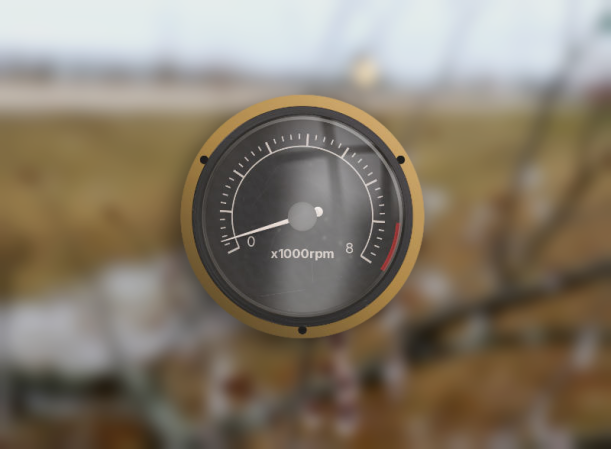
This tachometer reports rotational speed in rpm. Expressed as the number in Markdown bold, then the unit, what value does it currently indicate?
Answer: **300** rpm
